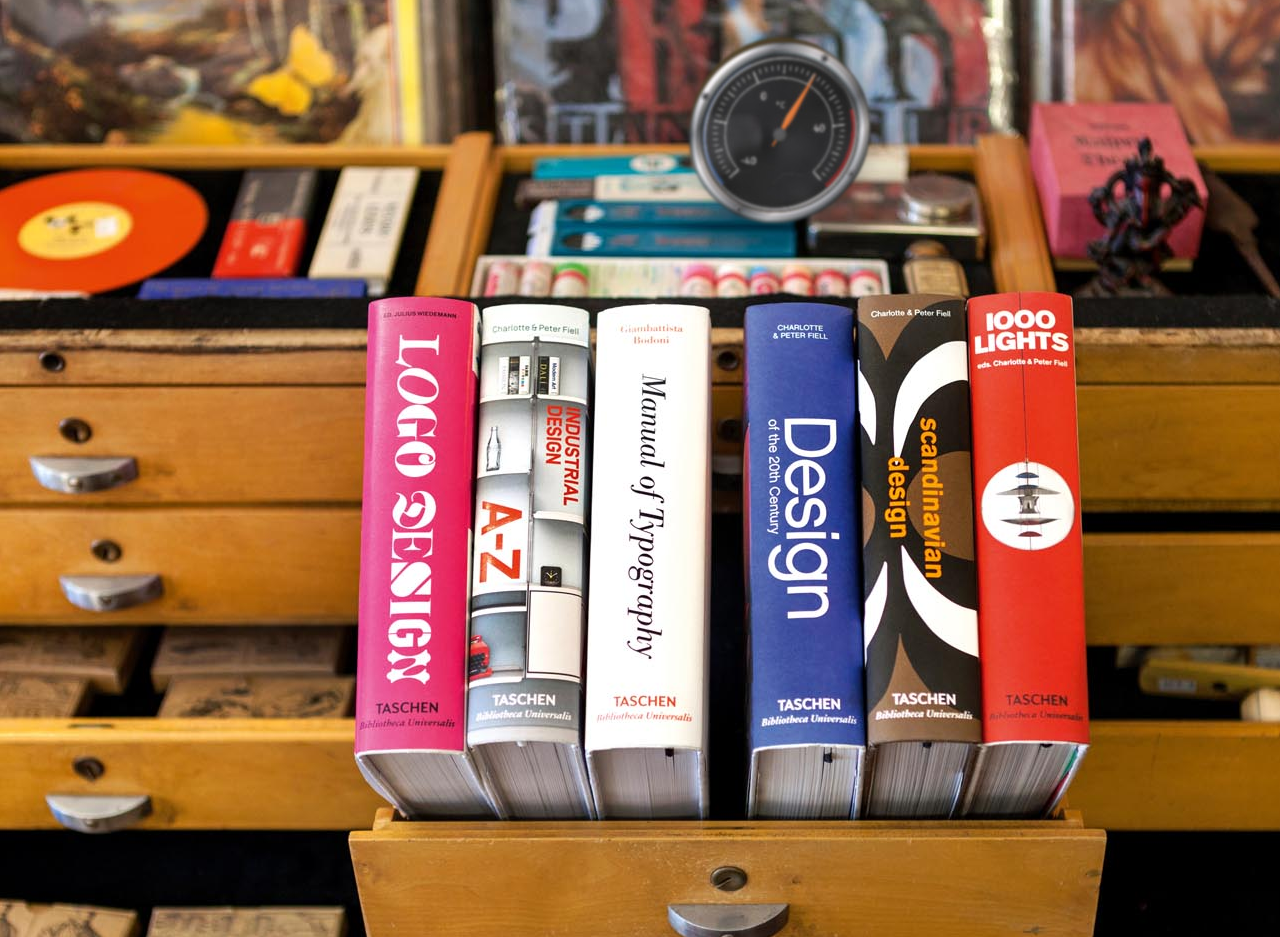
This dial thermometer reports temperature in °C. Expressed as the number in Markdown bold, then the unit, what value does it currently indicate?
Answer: **20** °C
